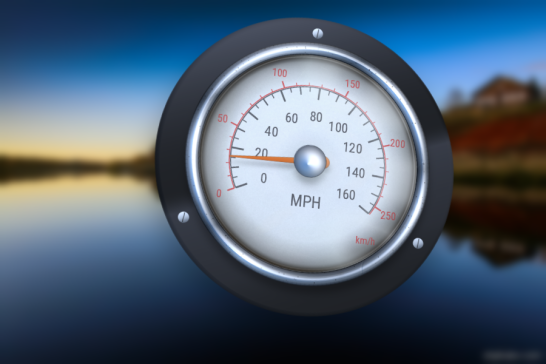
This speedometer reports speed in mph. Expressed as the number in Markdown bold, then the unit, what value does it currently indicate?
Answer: **15** mph
